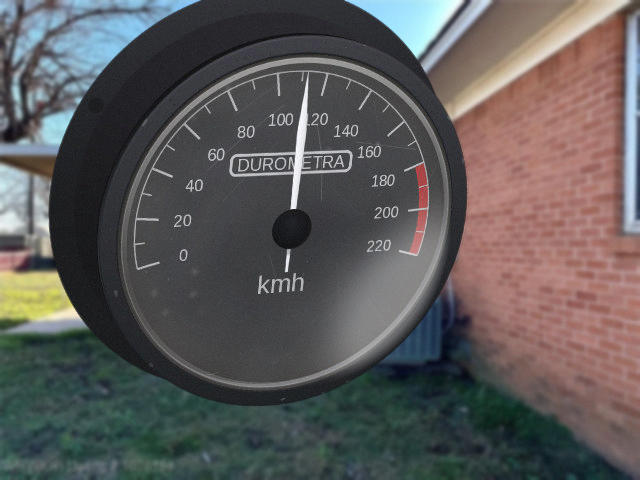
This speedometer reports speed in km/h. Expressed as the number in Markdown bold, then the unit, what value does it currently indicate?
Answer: **110** km/h
